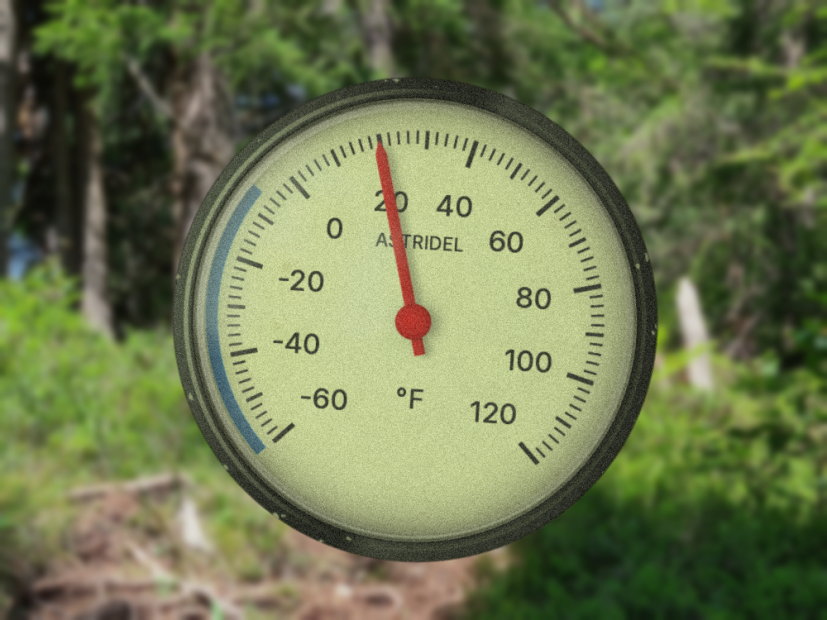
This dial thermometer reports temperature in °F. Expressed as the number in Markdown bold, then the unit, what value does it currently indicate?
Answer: **20** °F
